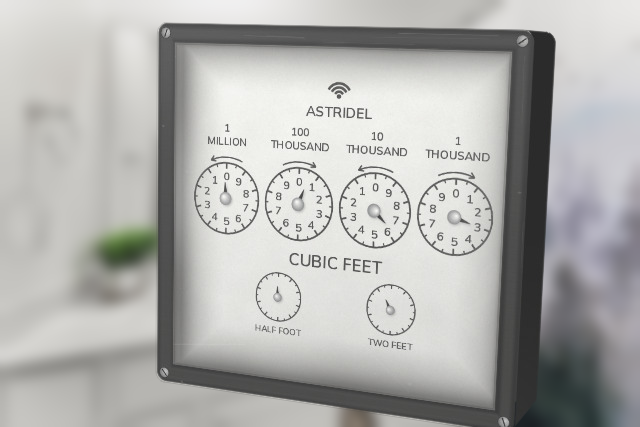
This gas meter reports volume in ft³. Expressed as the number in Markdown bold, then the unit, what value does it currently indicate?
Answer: **6300** ft³
